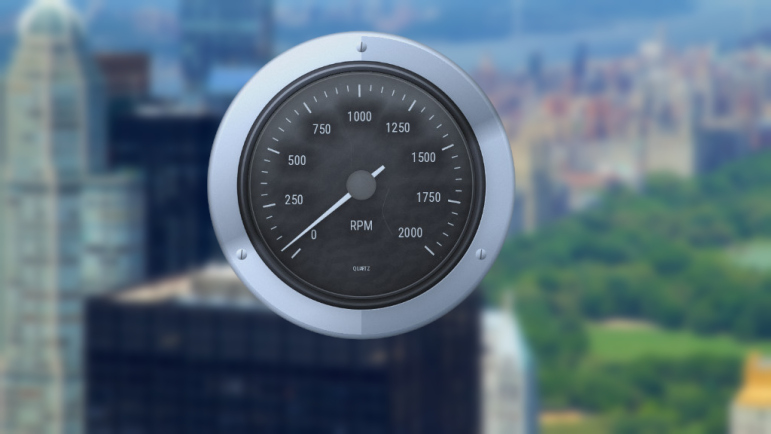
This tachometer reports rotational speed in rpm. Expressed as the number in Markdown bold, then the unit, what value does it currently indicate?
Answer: **50** rpm
